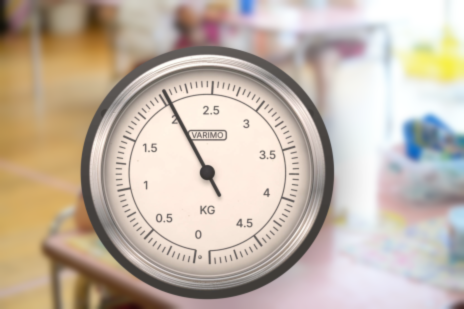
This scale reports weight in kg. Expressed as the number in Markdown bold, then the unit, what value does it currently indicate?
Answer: **2.05** kg
